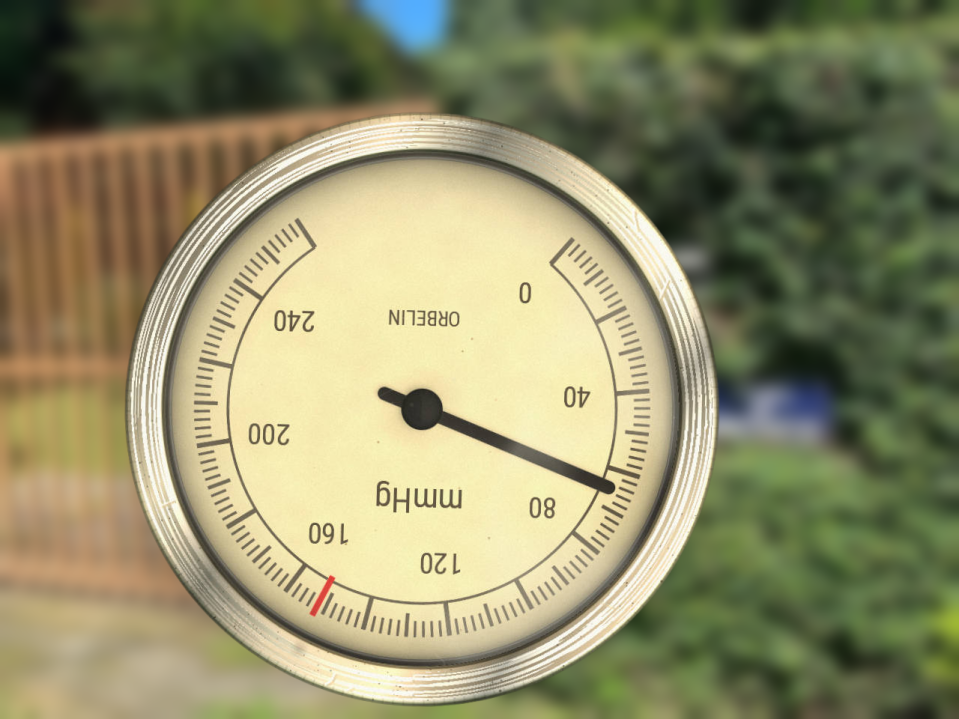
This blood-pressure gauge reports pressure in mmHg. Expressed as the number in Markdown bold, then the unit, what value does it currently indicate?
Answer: **65** mmHg
